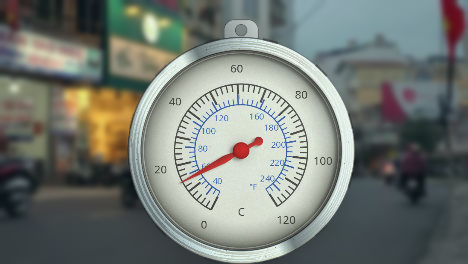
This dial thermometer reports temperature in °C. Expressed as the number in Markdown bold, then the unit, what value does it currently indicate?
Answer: **14** °C
